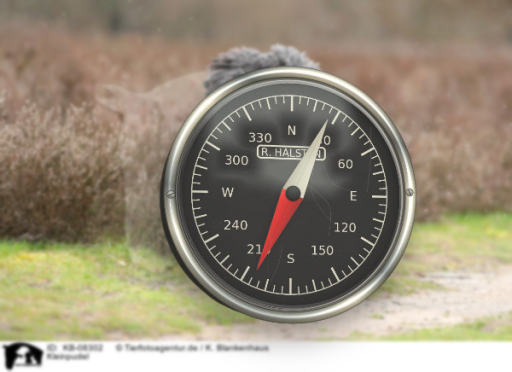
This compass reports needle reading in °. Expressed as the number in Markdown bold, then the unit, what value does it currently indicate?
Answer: **205** °
